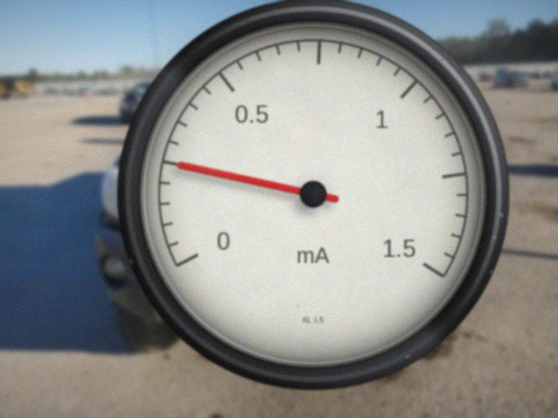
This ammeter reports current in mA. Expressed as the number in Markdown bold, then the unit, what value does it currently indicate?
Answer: **0.25** mA
